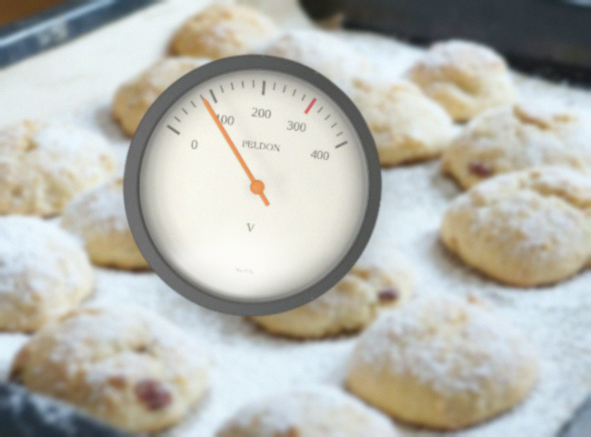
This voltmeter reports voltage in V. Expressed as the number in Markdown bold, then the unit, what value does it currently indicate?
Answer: **80** V
